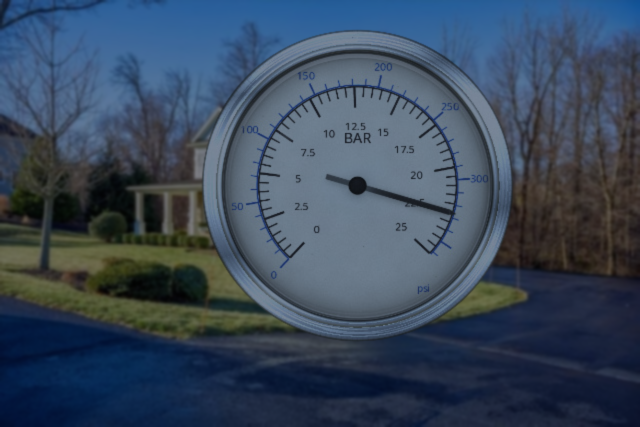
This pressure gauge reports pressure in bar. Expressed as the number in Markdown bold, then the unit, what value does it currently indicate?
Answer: **22.5** bar
